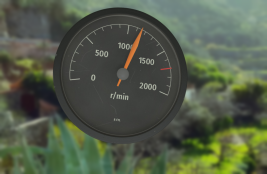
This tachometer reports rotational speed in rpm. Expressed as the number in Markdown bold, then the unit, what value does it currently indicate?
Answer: **1150** rpm
